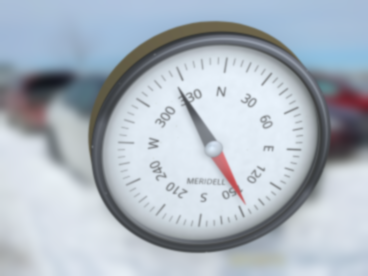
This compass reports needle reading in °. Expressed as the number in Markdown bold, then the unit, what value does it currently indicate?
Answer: **145** °
